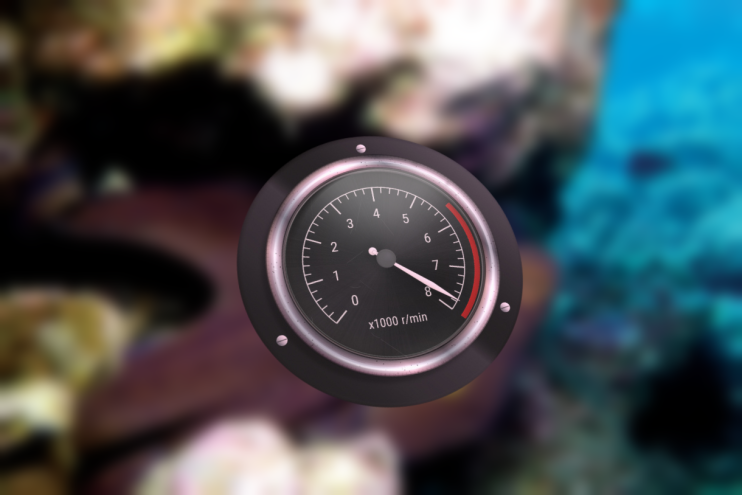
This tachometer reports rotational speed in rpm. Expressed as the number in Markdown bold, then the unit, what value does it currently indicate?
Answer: **7800** rpm
